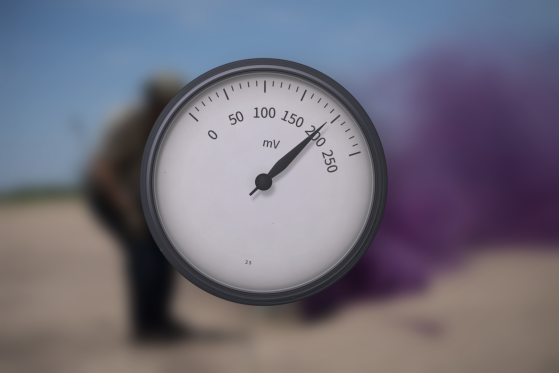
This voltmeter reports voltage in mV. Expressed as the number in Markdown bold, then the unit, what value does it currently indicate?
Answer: **195** mV
